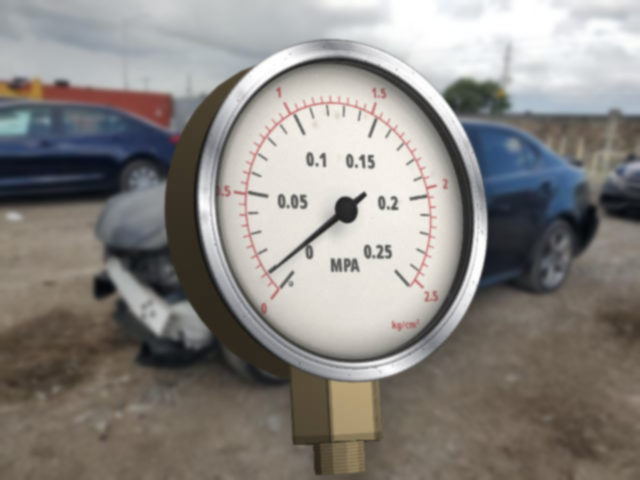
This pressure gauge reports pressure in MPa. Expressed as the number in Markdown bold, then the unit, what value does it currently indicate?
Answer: **0.01** MPa
